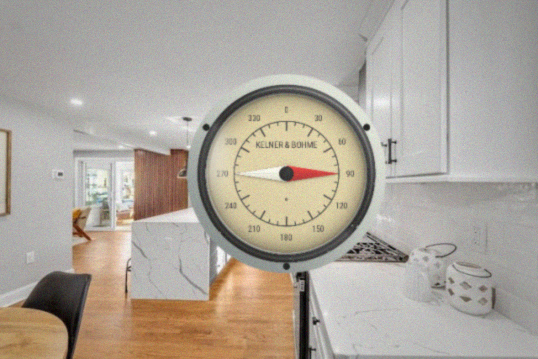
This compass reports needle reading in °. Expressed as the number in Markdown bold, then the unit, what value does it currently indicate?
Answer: **90** °
